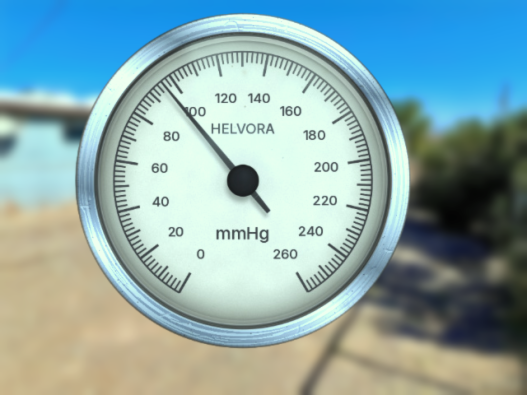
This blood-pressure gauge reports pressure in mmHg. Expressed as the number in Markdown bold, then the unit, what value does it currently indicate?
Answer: **96** mmHg
